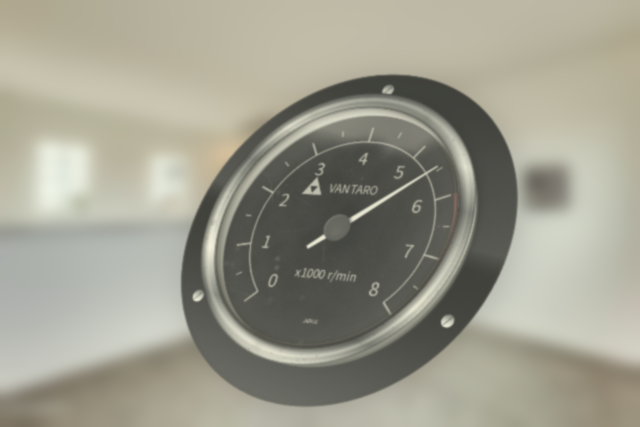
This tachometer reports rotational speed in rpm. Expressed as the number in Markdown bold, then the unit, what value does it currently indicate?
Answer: **5500** rpm
